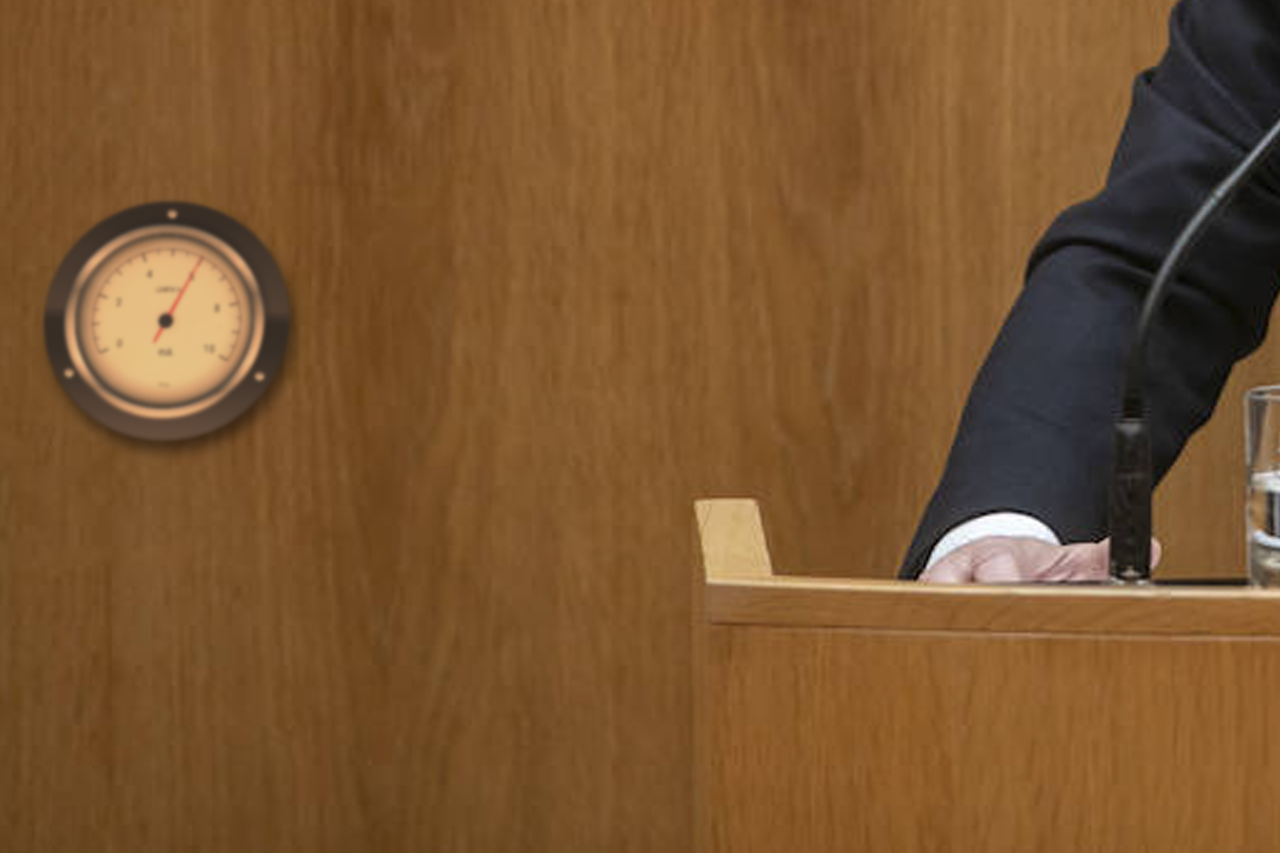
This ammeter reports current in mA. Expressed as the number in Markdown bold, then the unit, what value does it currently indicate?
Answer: **6** mA
